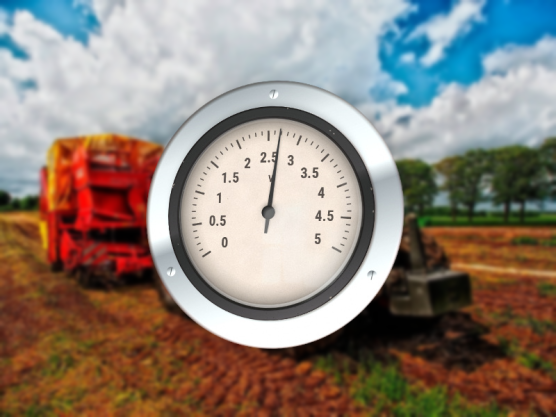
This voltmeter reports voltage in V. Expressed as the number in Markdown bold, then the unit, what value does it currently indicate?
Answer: **2.7** V
